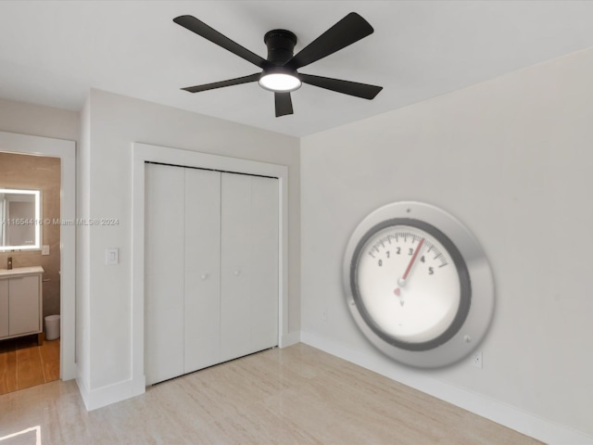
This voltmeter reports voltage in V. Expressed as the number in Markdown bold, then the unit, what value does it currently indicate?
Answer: **3.5** V
